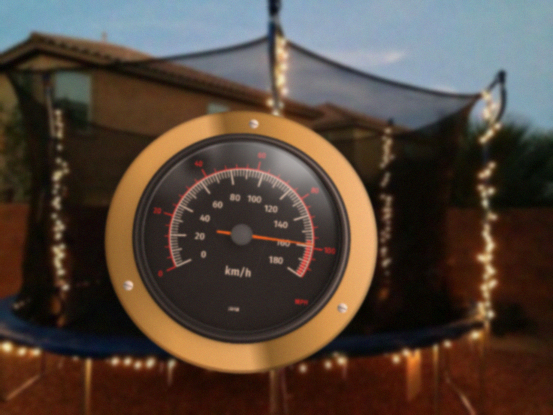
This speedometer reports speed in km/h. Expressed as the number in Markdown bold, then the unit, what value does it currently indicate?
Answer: **160** km/h
